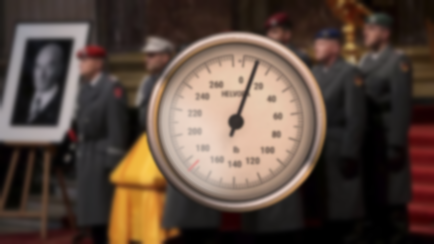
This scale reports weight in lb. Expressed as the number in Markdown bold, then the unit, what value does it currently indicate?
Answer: **10** lb
